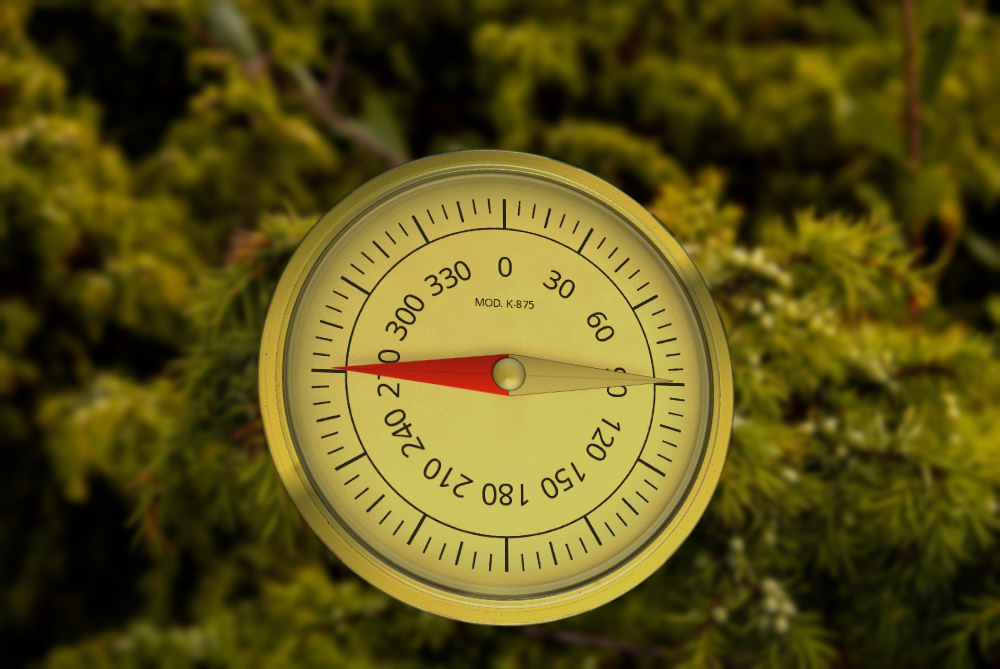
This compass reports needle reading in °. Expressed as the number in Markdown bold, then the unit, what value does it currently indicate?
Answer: **270** °
